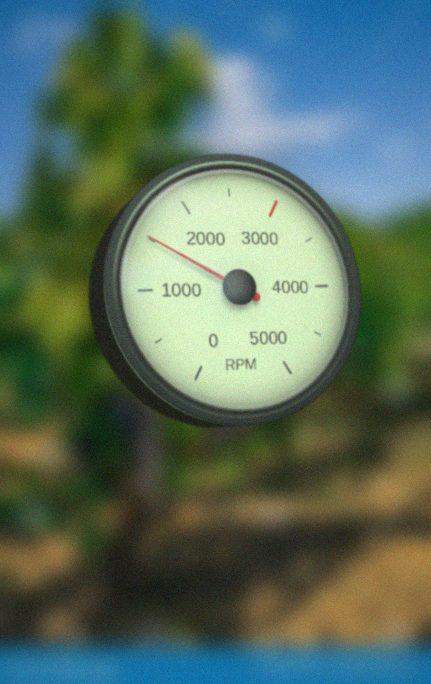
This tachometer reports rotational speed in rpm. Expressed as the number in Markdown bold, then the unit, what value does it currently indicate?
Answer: **1500** rpm
